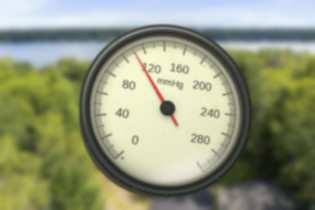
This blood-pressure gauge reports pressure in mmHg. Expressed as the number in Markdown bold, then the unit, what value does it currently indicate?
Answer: **110** mmHg
